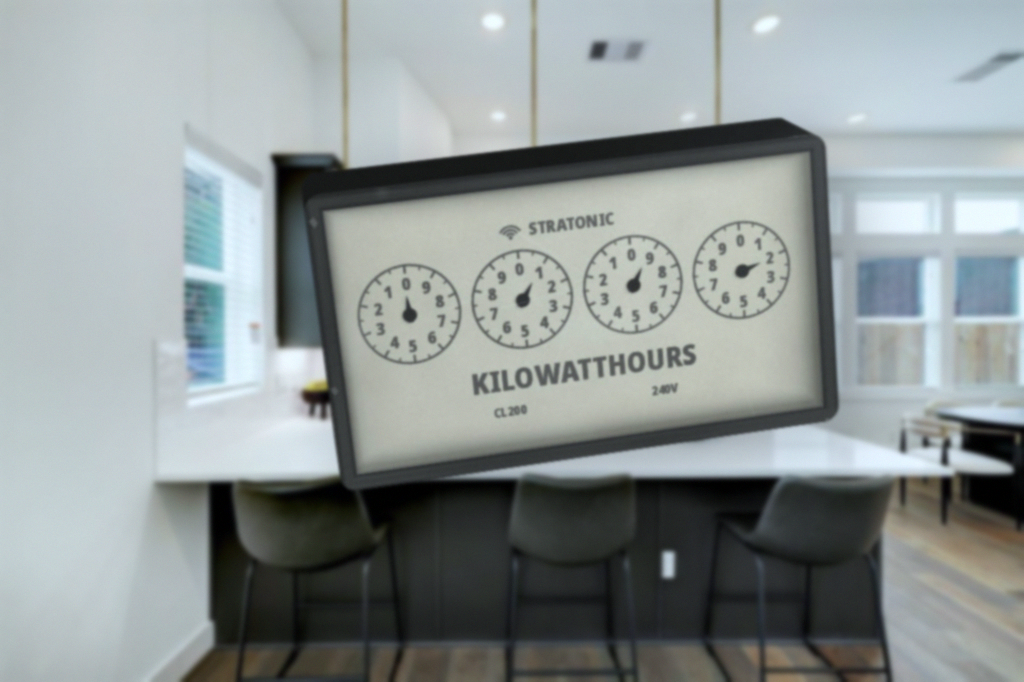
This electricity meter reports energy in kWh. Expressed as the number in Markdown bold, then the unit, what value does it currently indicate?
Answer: **92** kWh
